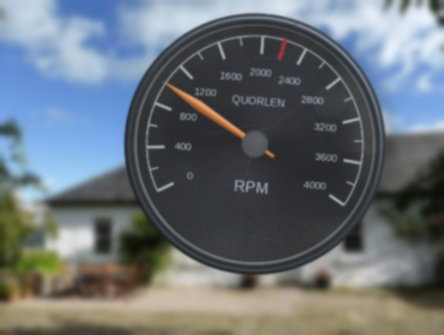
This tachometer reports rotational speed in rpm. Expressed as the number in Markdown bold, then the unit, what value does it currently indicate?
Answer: **1000** rpm
